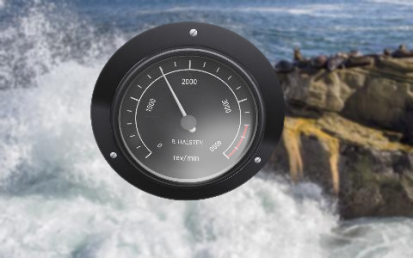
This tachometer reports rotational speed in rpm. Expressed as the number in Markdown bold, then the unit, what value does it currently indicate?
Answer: **1600** rpm
